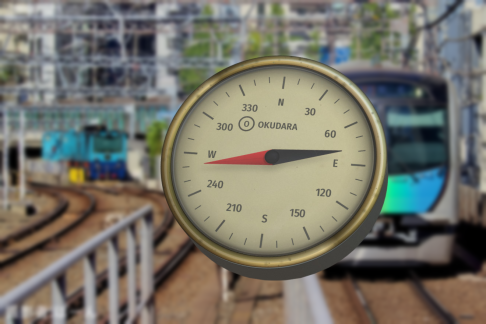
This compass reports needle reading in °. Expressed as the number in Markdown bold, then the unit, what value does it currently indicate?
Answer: **260** °
